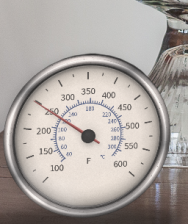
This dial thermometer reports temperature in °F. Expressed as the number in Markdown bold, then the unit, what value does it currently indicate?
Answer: **250** °F
